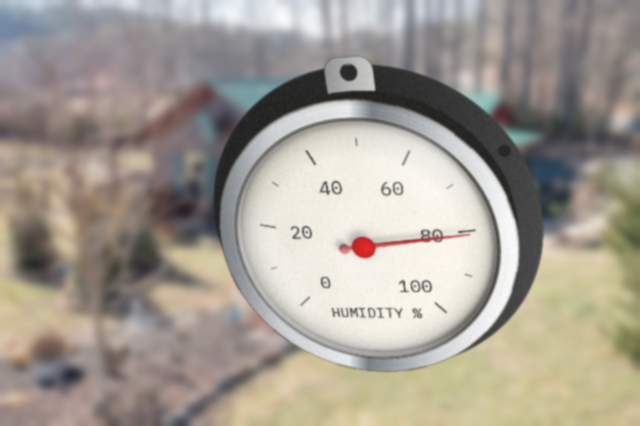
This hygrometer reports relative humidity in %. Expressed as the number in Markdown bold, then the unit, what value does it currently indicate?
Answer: **80** %
